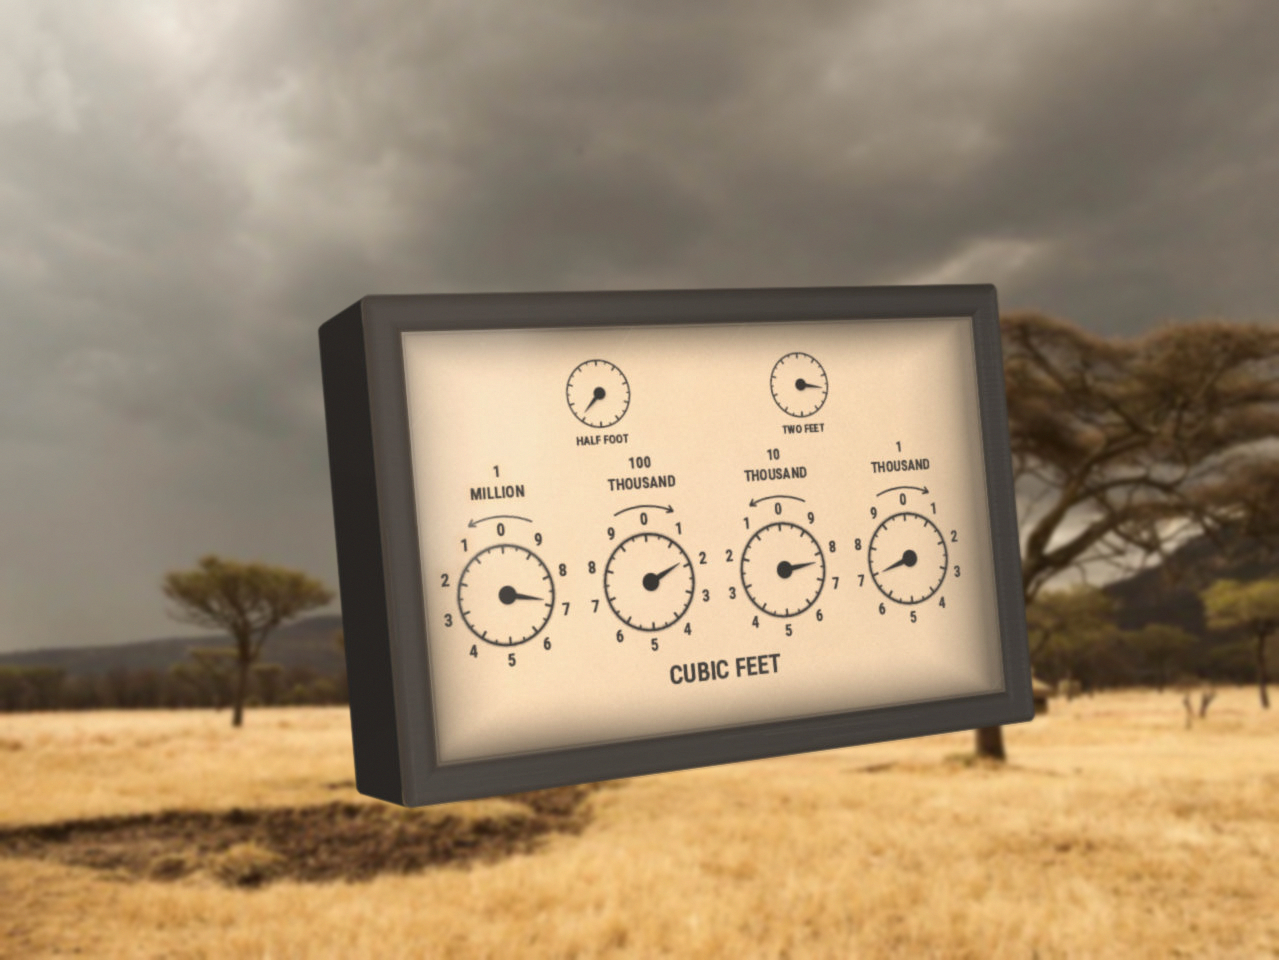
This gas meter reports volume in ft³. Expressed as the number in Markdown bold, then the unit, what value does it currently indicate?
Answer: **717700** ft³
